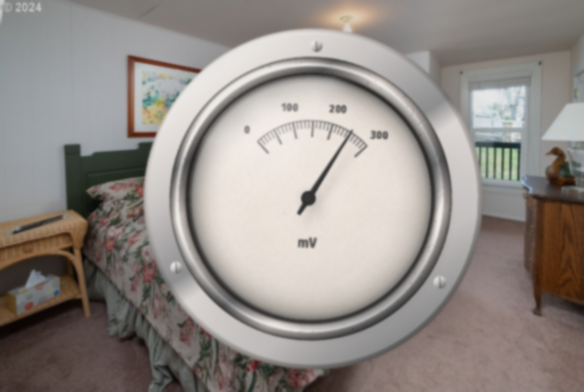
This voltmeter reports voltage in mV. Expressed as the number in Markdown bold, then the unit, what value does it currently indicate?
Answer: **250** mV
